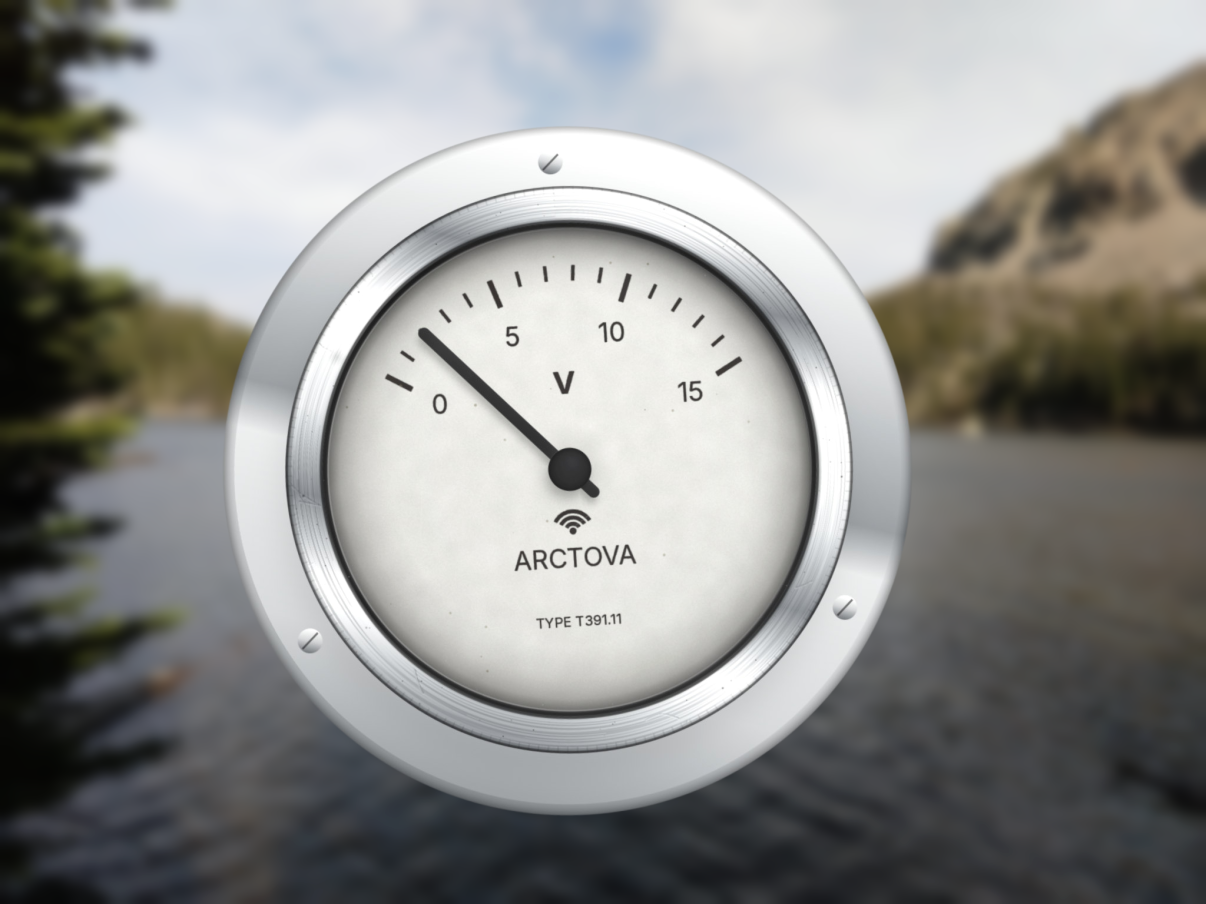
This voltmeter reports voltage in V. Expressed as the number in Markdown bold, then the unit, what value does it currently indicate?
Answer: **2** V
